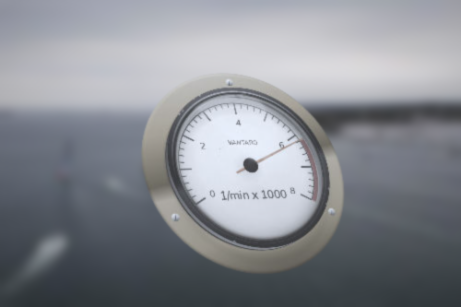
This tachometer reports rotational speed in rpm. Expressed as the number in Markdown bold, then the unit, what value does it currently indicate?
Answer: **6200** rpm
